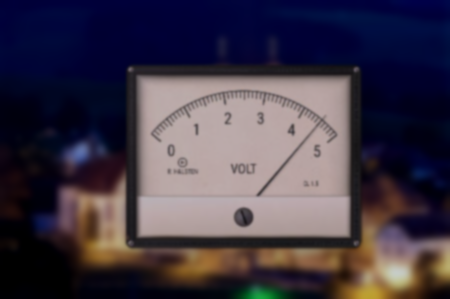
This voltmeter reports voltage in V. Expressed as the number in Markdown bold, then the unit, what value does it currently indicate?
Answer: **4.5** V
